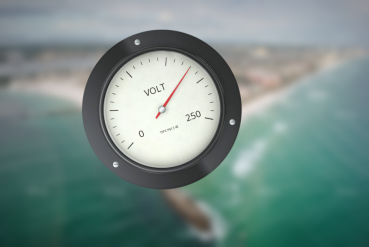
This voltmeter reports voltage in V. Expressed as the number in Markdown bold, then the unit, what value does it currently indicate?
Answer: **180** V
